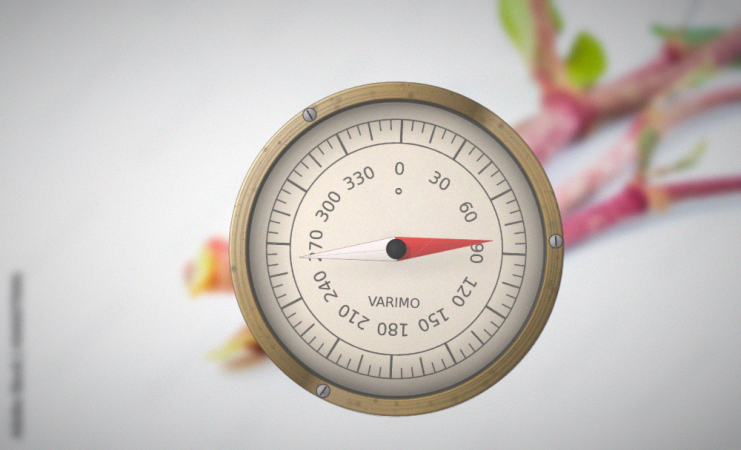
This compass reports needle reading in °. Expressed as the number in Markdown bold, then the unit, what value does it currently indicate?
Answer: **82.5** °
